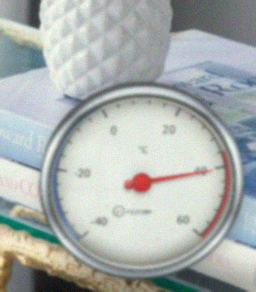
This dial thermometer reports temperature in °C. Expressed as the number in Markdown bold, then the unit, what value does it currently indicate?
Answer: **40** °C
